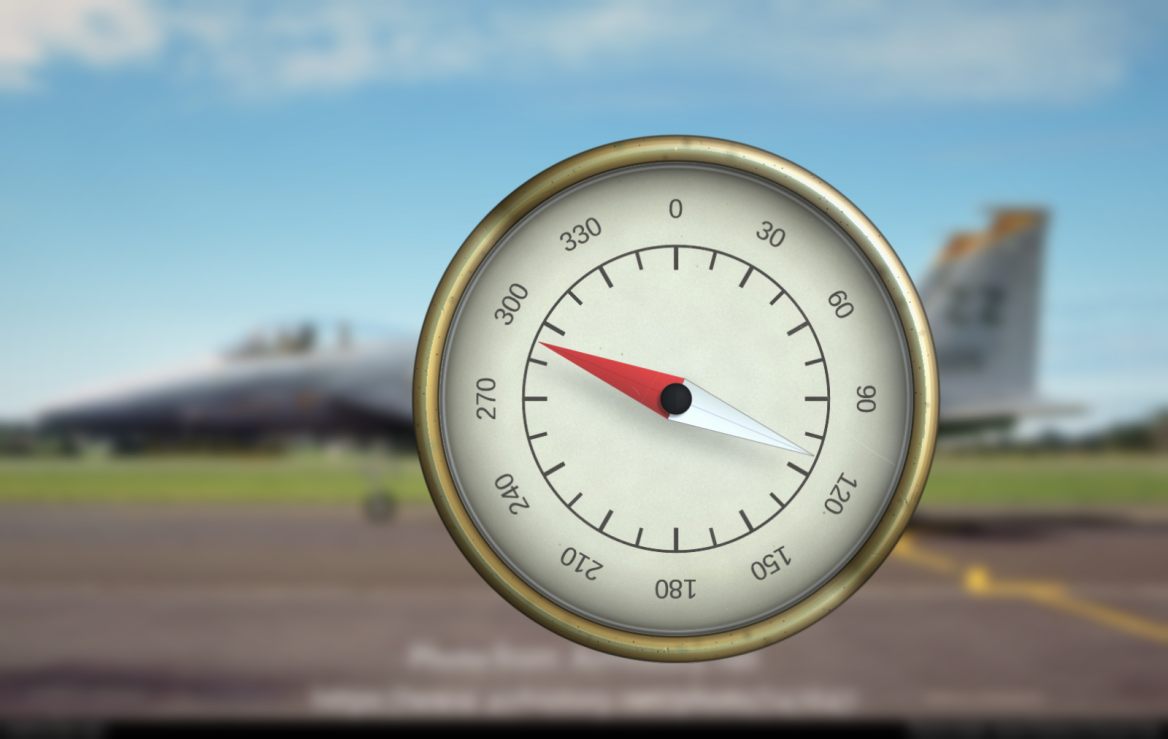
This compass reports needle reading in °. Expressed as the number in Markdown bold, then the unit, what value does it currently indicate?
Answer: **292.5** °
